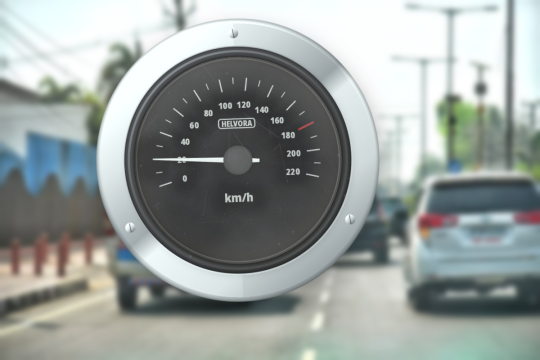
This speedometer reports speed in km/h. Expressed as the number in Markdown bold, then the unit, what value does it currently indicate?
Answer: **20** km/h
